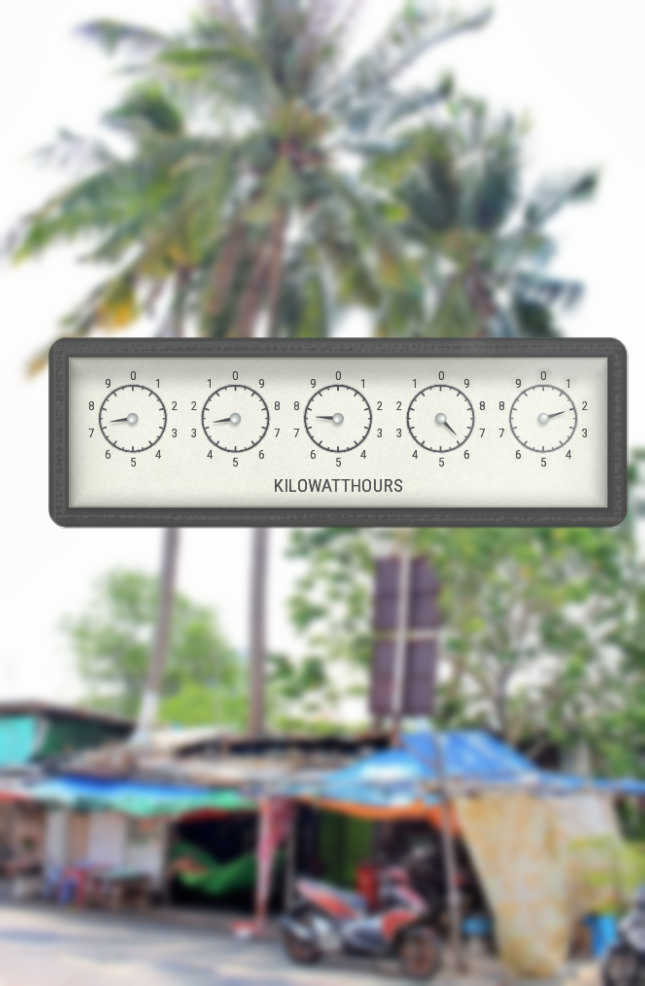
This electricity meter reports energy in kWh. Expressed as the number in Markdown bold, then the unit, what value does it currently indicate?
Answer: **72762** kWh
